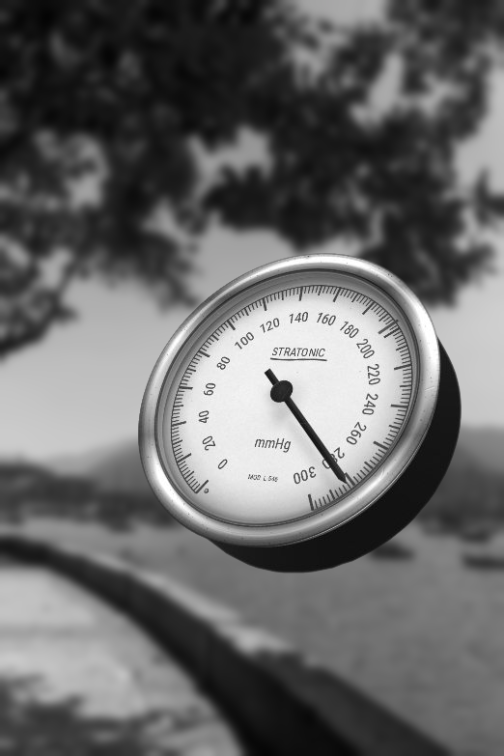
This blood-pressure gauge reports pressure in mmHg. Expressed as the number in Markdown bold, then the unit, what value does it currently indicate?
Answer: **282** mmHg
